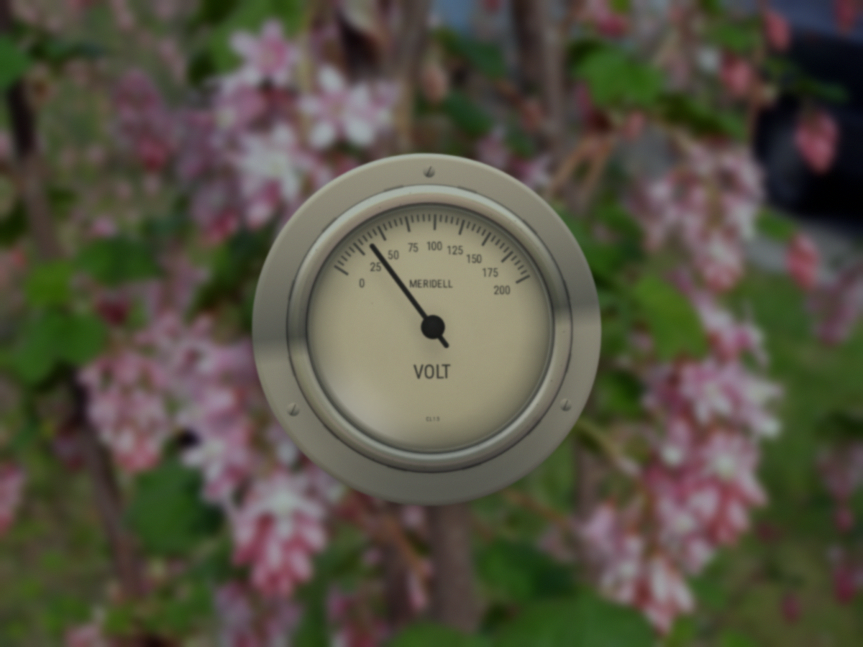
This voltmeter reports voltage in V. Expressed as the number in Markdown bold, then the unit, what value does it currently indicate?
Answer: **35** V
